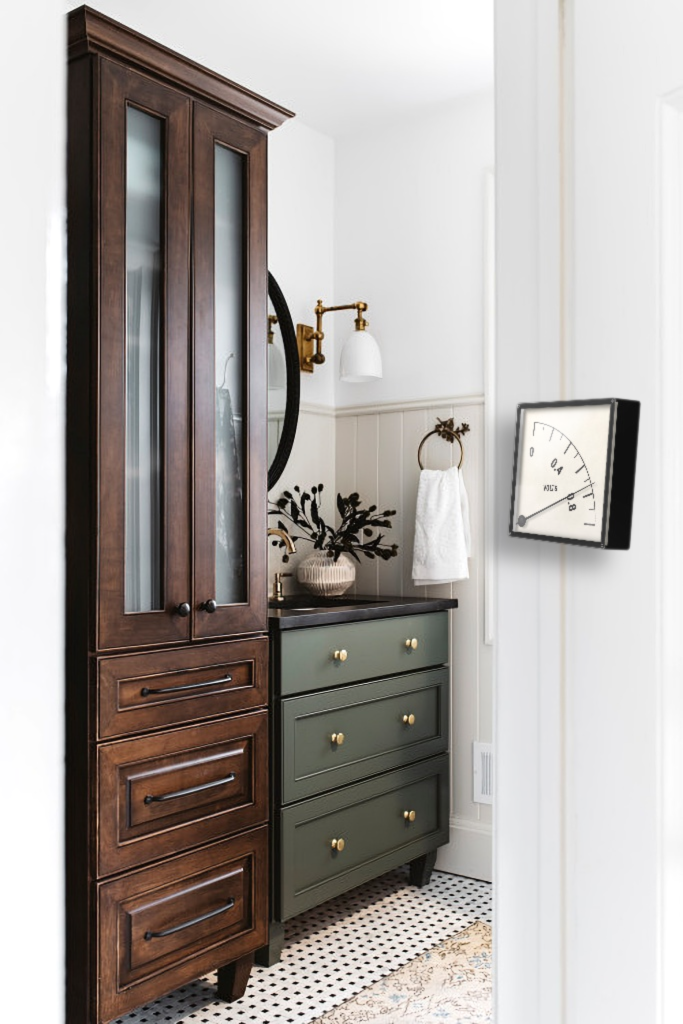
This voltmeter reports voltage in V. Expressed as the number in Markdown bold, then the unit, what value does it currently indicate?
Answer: **0.75** V
